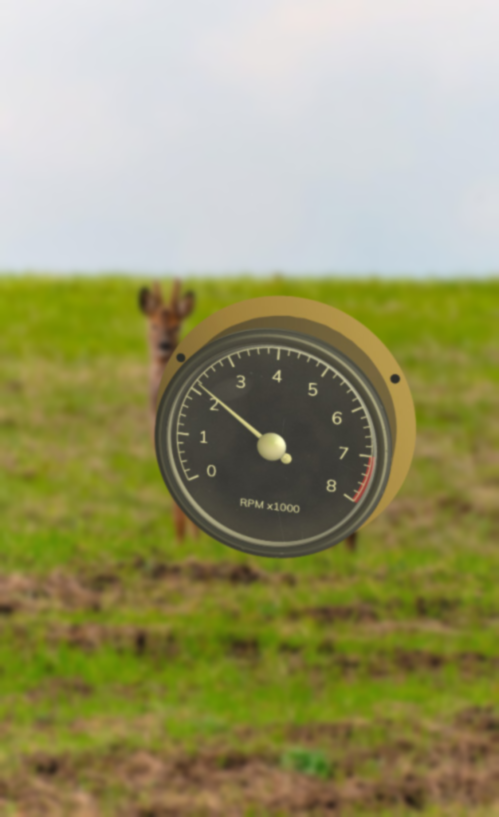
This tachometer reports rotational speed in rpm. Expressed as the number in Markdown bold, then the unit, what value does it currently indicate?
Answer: **2200** rpm
